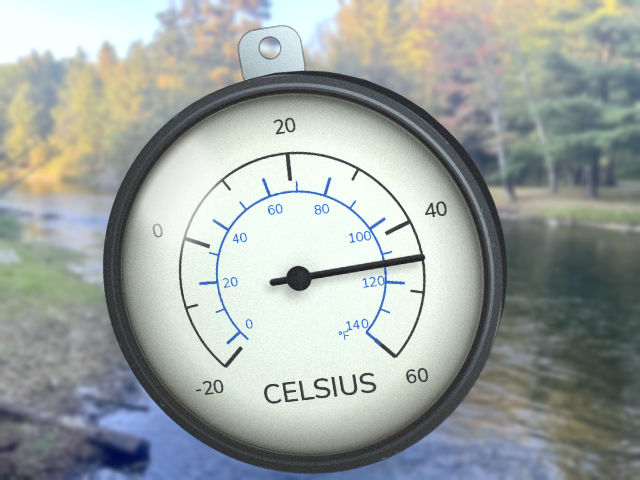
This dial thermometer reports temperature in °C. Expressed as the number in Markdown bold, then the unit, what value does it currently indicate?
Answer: **45** °C
